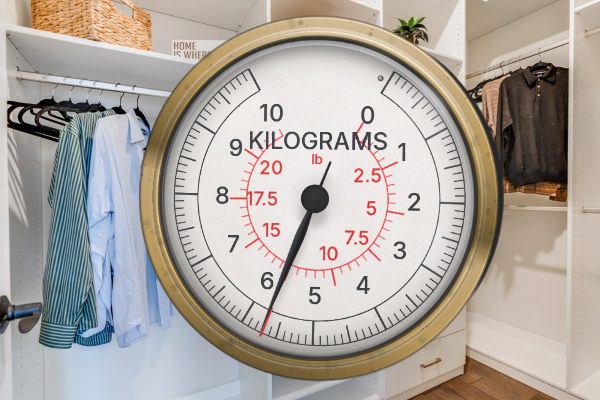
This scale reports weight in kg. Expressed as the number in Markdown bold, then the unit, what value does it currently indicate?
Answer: **5.7** kg
